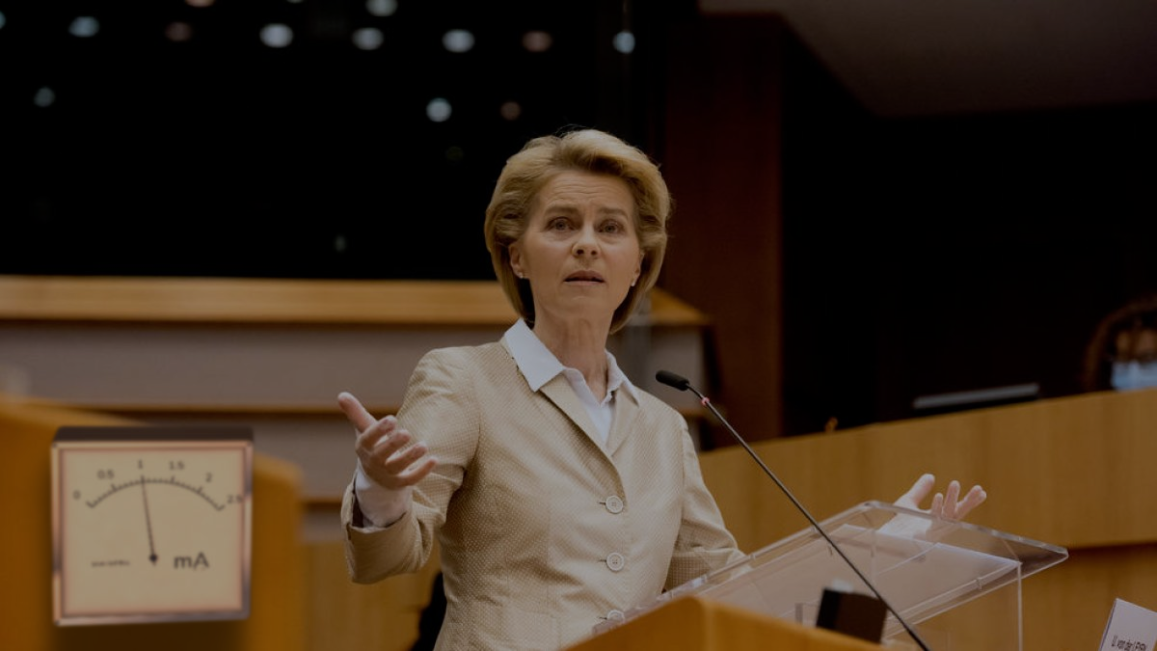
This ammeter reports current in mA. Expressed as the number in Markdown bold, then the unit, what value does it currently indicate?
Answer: **1** mA
